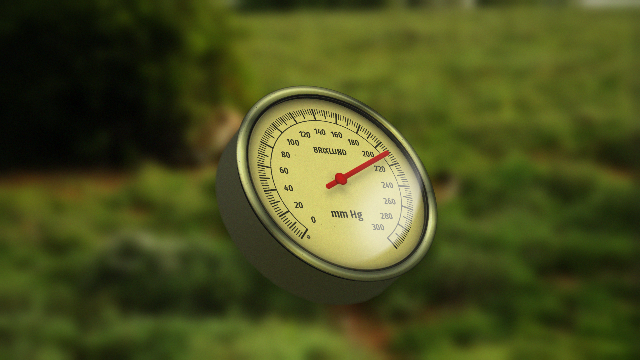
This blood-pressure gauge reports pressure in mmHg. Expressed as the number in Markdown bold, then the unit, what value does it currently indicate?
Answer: **210** mmHg
